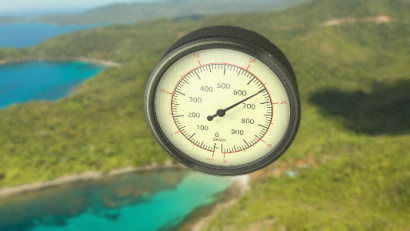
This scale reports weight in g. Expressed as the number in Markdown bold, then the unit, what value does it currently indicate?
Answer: **650** g
